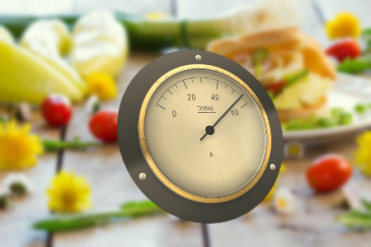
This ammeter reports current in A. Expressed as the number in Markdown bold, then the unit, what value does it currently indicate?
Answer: **55** A
